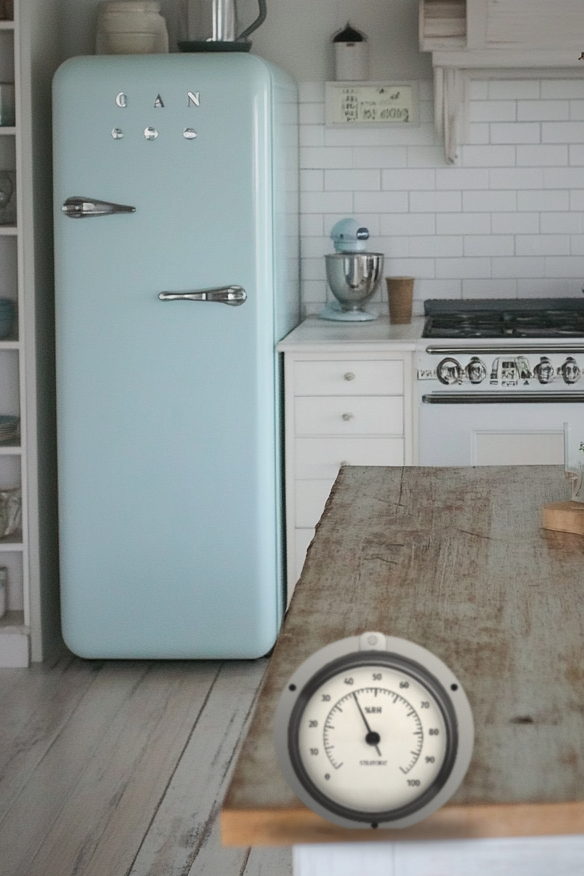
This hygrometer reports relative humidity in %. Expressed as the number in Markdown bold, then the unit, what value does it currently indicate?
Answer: **40** %
